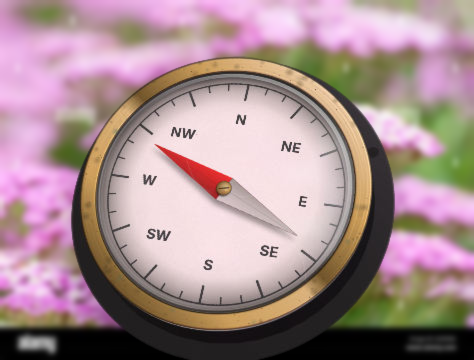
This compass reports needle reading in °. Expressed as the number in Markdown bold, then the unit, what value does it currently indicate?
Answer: **295** °
